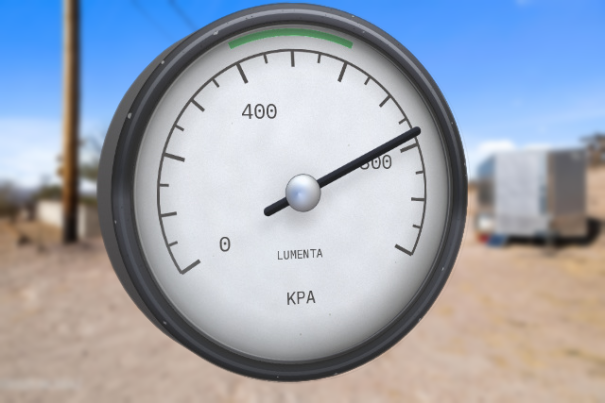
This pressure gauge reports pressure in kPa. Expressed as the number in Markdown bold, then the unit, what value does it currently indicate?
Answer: **775** kPa
